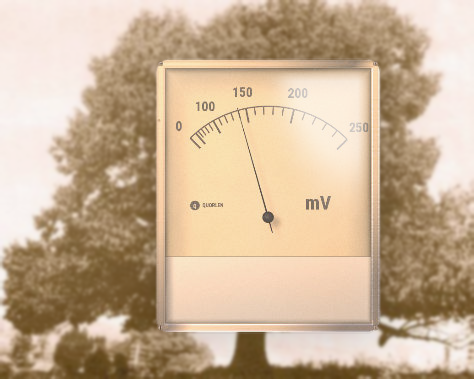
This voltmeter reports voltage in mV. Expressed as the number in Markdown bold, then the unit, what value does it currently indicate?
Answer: **140** mV
